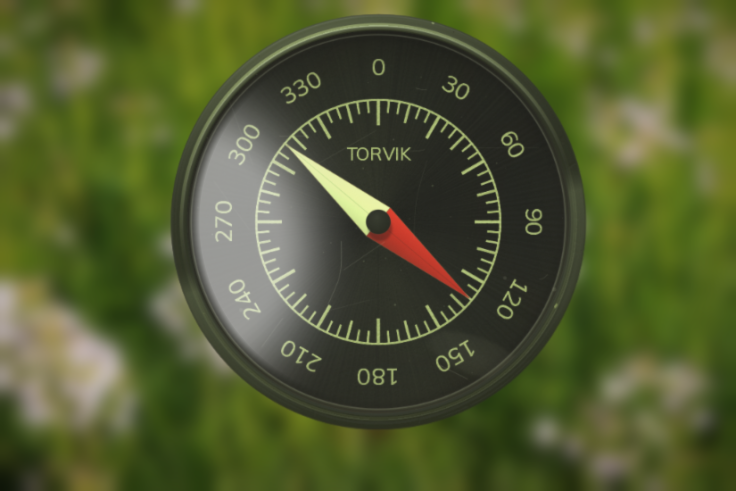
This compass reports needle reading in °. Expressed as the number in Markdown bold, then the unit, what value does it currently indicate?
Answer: **130** °
